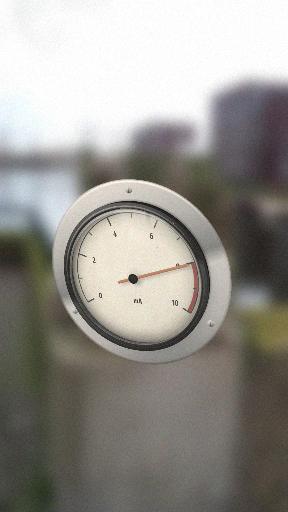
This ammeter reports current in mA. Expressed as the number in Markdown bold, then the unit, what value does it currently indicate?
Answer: **8** mA
